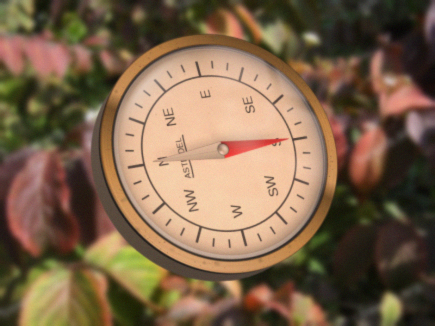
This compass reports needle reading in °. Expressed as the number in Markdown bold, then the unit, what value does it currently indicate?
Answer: **180** °
